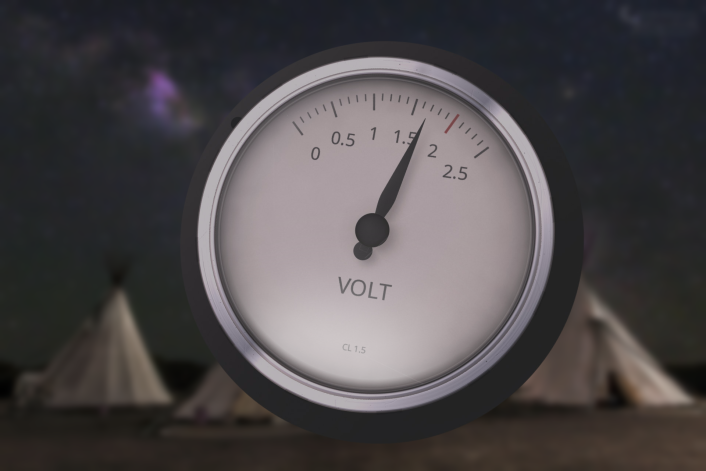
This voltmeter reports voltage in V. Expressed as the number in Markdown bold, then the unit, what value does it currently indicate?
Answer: **1.7** V
